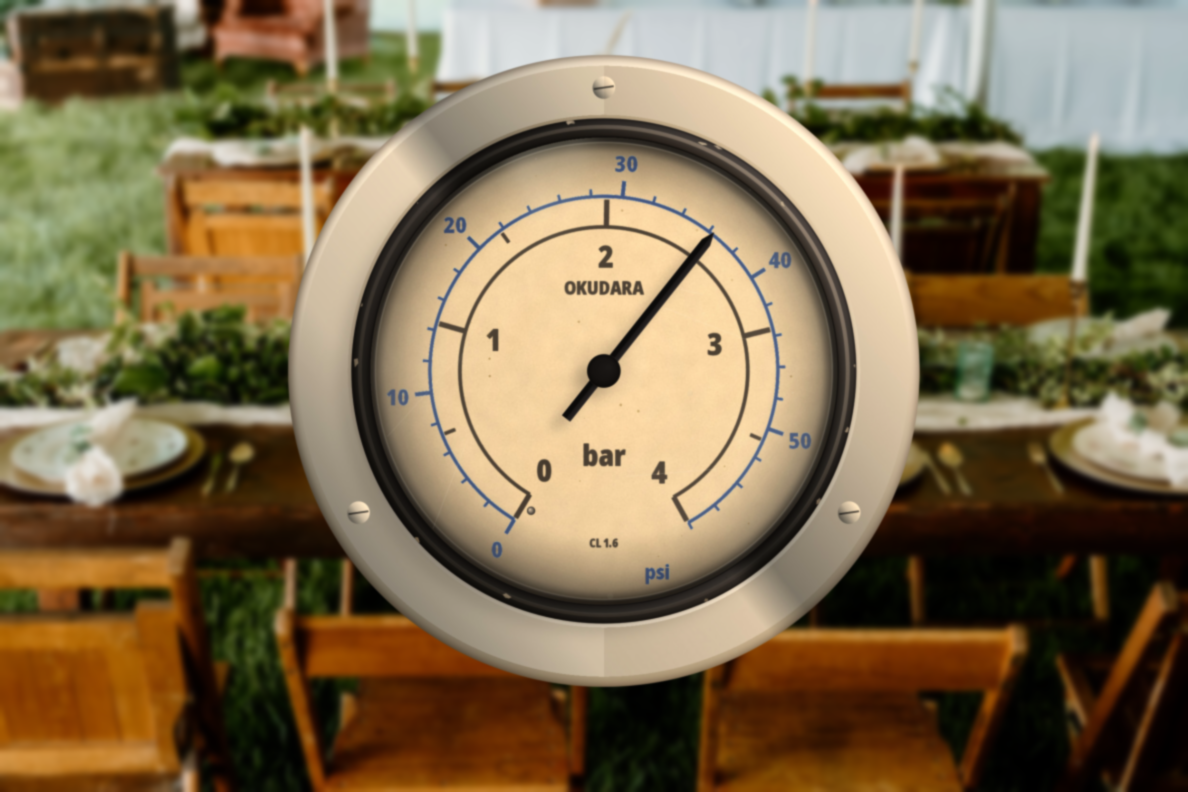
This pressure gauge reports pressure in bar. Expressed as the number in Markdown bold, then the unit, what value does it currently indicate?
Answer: **2.5** bar
